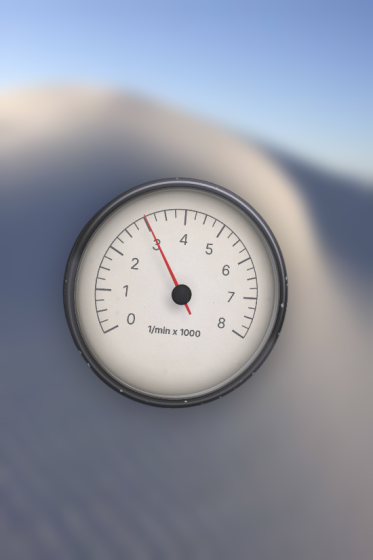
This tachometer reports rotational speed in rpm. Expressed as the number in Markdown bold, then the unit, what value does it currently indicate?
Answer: **3000** rpm
